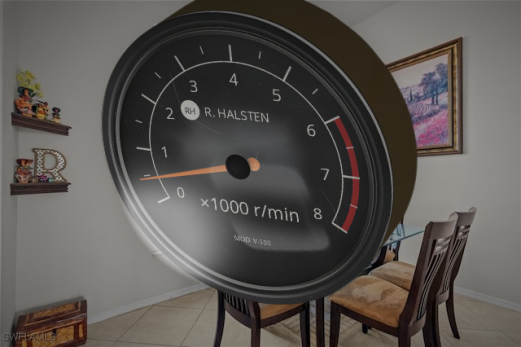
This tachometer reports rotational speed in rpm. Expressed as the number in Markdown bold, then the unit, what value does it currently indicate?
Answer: **500** rpm
